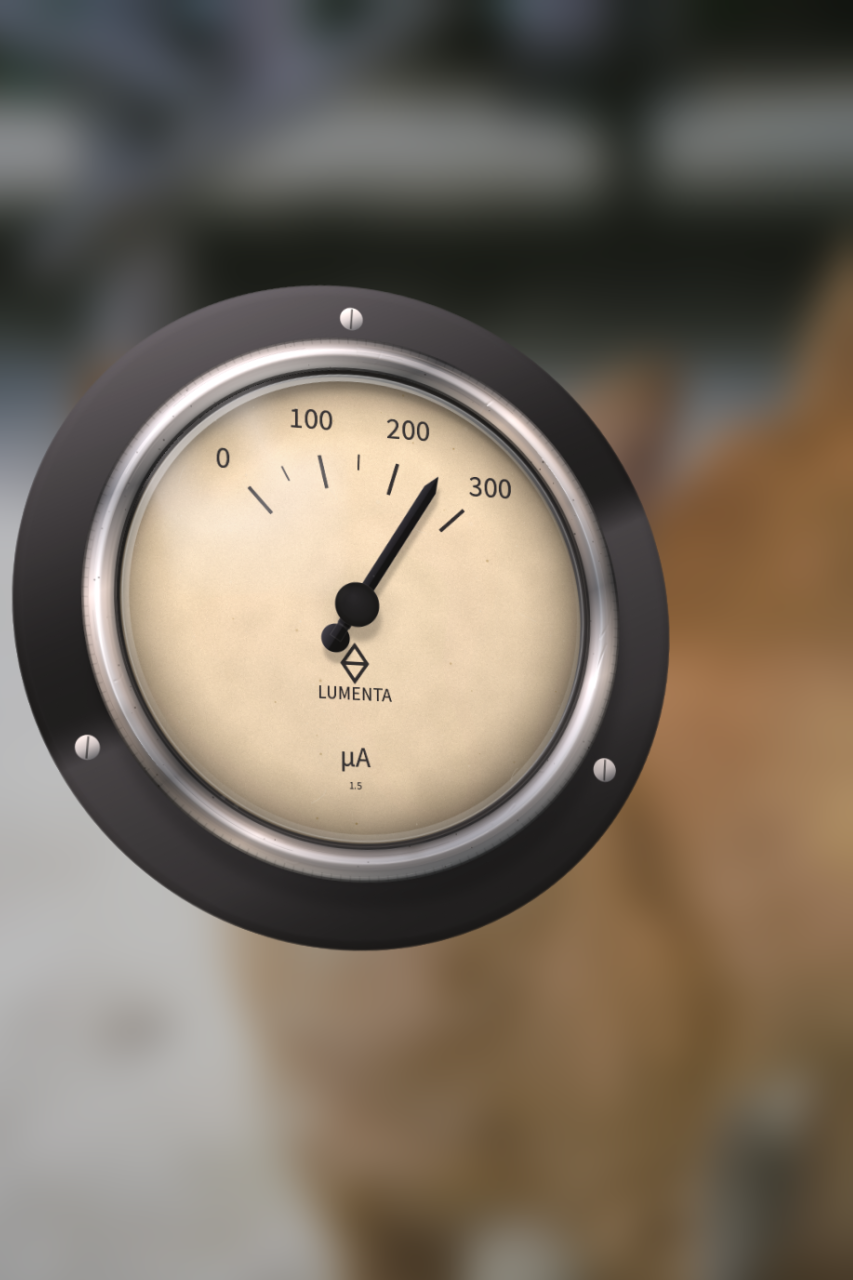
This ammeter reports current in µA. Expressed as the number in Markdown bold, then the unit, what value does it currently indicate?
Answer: **250** µA
